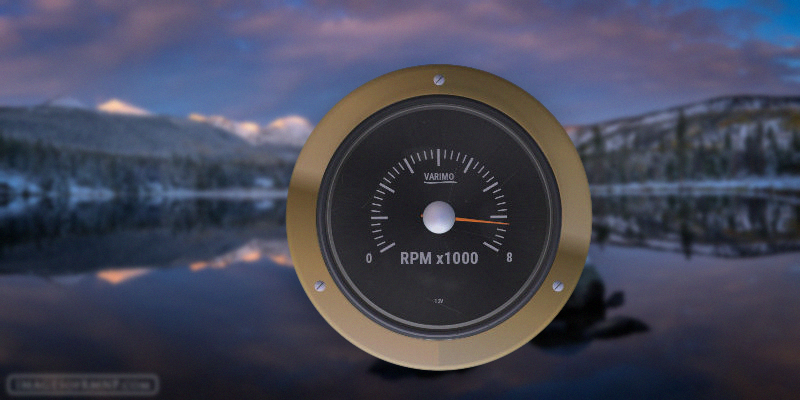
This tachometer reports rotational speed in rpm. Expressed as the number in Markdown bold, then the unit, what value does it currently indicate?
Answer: **7200** rpm
